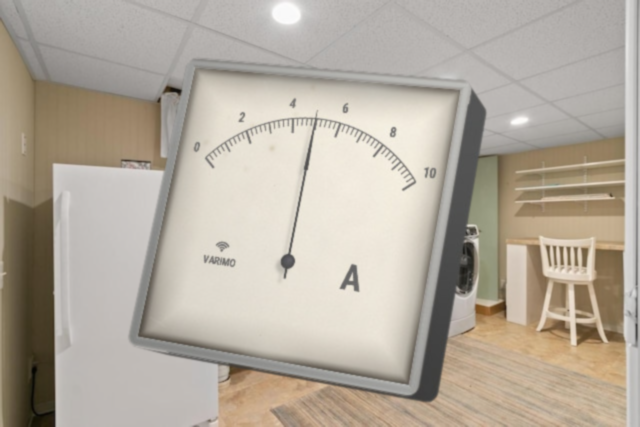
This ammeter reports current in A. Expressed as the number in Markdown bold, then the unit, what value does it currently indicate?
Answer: **5** A
